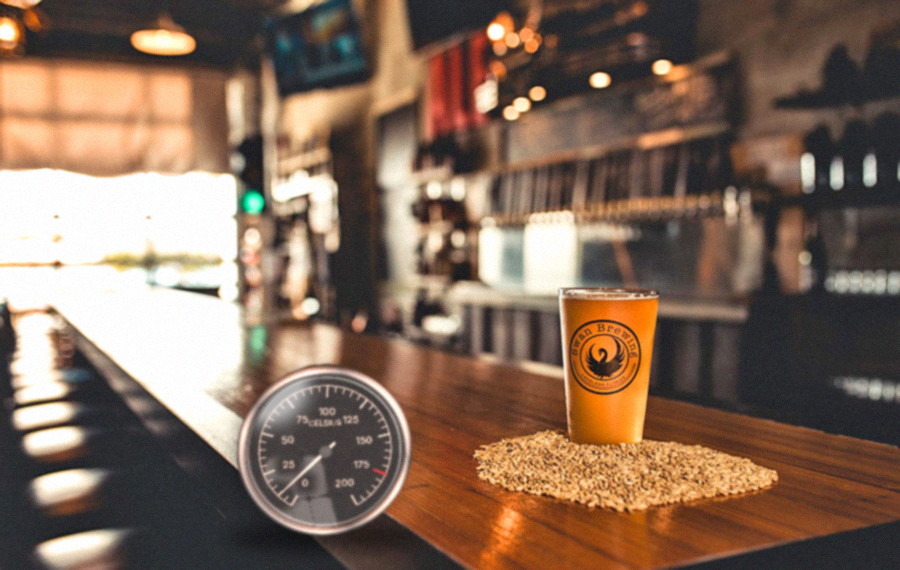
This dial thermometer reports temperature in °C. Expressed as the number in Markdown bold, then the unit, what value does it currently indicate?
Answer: **10** °C
